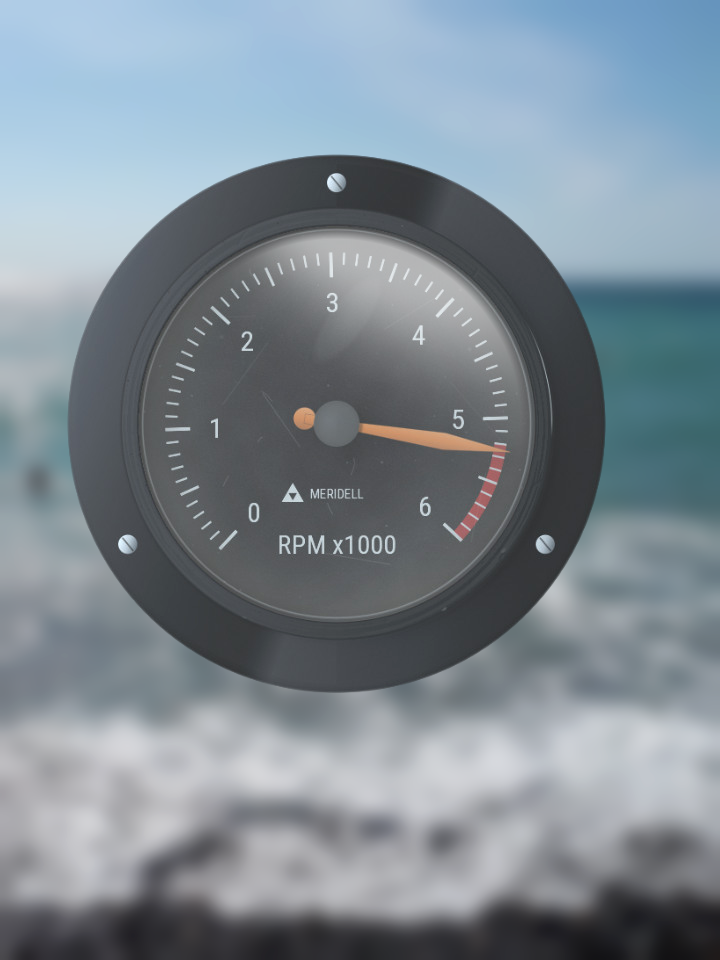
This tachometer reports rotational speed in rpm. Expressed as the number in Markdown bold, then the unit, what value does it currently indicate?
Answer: **5250** rpm
